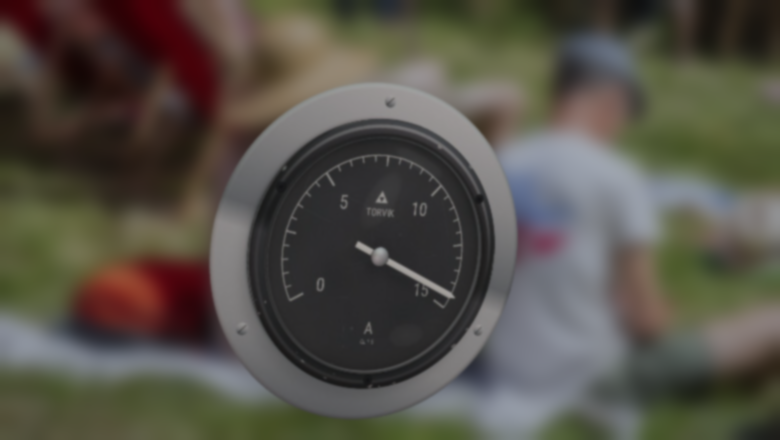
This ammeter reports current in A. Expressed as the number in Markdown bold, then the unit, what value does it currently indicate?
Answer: **14.5** A
